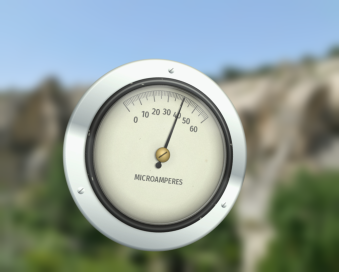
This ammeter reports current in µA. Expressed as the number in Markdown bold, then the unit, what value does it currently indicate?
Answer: **40** µA
